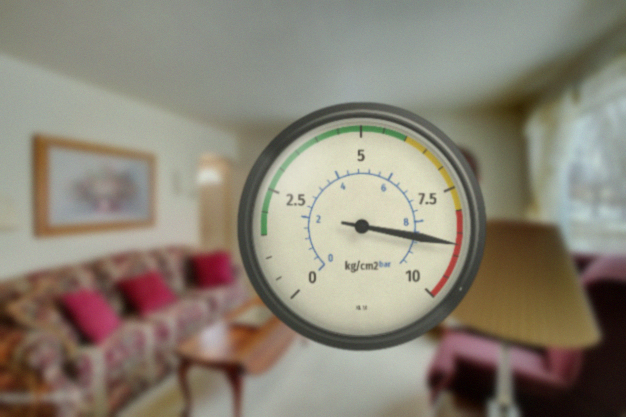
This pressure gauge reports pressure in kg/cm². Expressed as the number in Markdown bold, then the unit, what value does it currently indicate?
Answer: **8.75** kg/cm²
